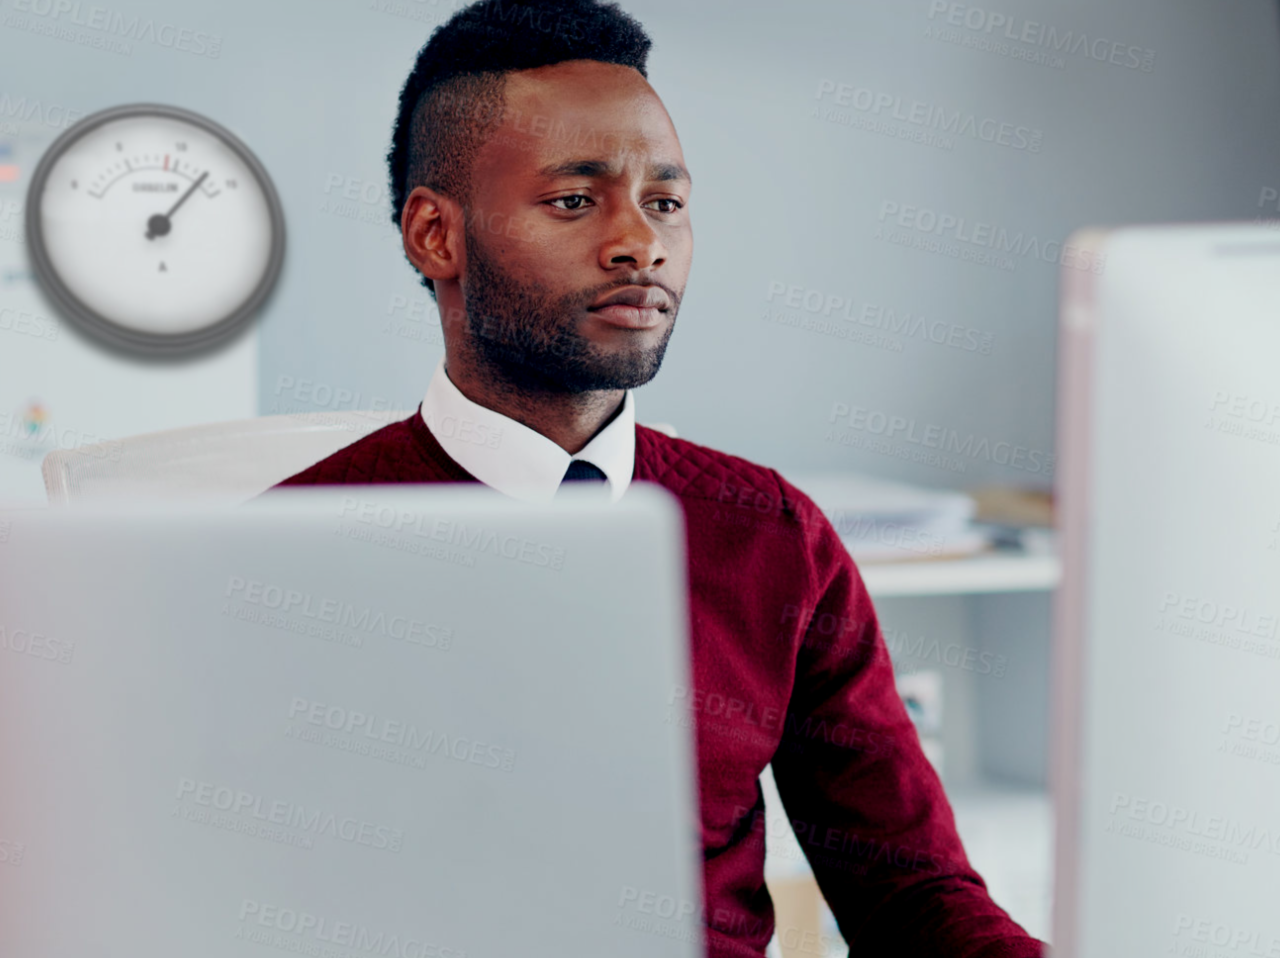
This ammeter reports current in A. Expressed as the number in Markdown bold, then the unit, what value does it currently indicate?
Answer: **13** A
